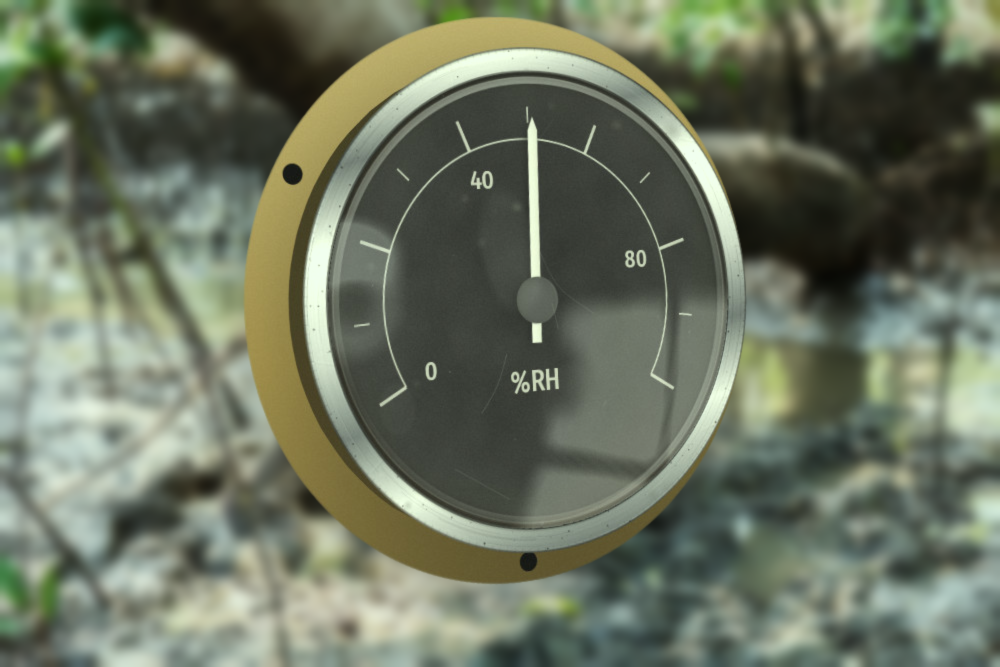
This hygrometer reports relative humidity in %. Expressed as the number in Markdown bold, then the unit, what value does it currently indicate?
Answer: **50** %
